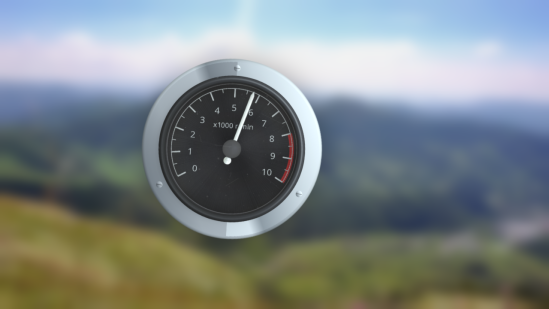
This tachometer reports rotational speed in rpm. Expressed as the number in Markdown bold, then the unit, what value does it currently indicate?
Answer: **5750** rpm
